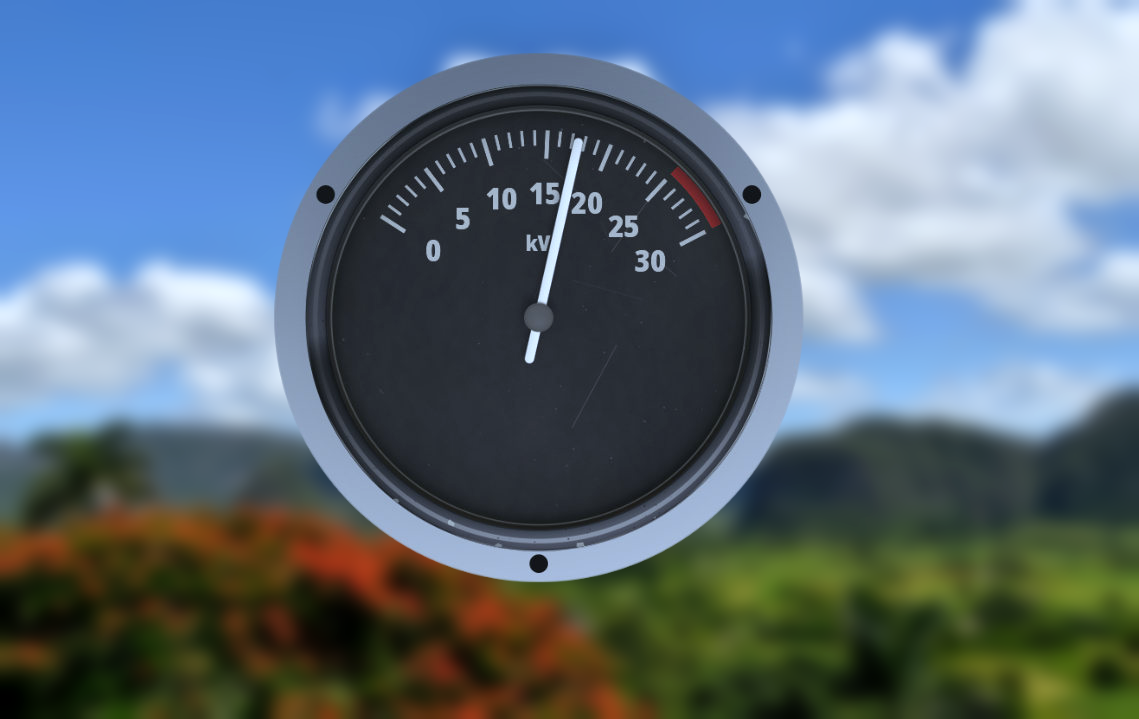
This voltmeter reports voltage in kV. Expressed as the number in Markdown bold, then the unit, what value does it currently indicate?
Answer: **17.5** kV
